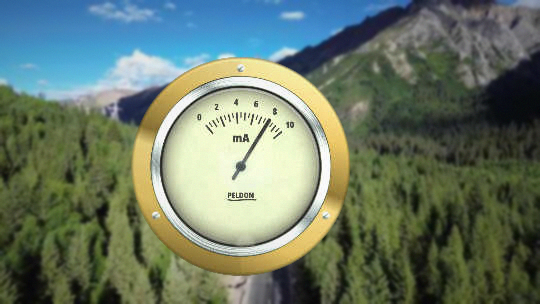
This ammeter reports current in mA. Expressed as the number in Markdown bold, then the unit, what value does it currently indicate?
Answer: **8** mA
